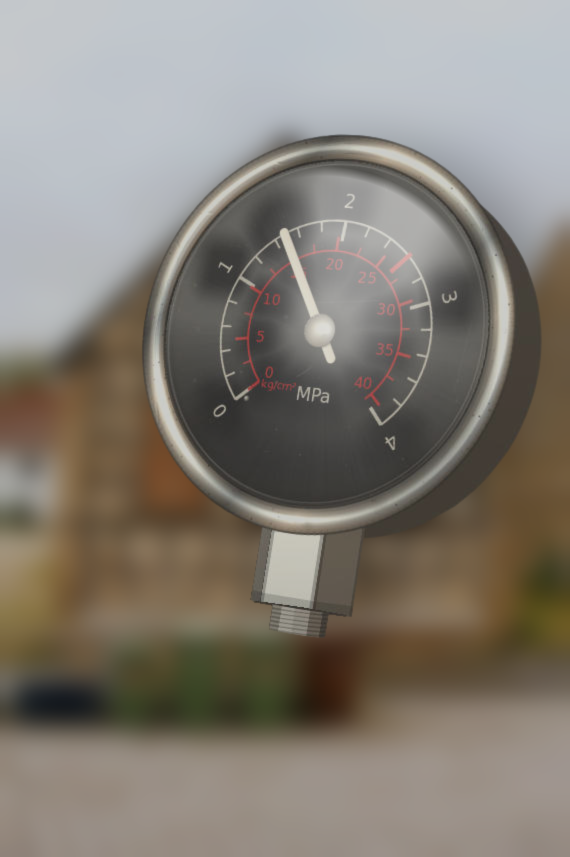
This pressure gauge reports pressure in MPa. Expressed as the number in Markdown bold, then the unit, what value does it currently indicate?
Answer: **1.5** MPa
